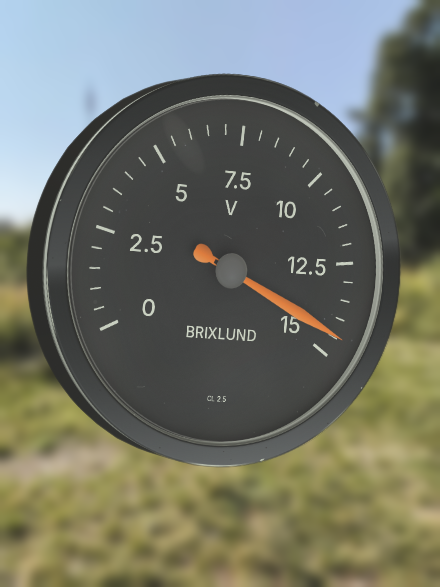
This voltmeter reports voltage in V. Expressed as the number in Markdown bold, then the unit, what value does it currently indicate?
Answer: **14.5** V
